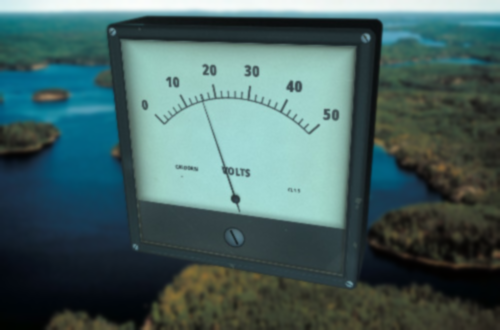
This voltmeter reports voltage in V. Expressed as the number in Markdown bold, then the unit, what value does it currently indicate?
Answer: **16** V
